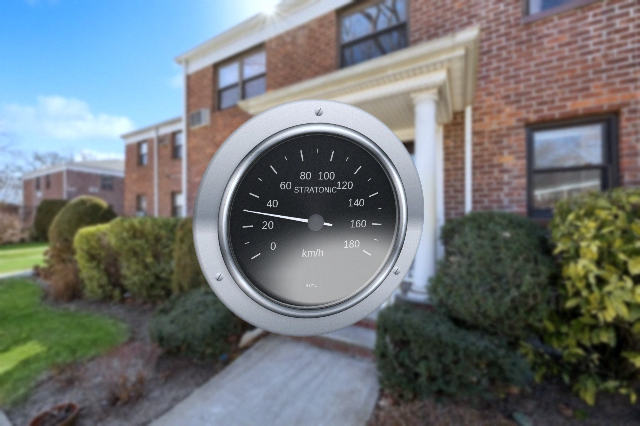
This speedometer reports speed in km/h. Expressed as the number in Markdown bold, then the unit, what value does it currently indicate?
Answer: **30** km/h
